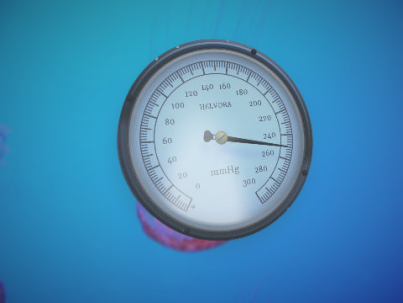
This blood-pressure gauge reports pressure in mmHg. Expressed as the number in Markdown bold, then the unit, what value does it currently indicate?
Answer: **250** mmHg
